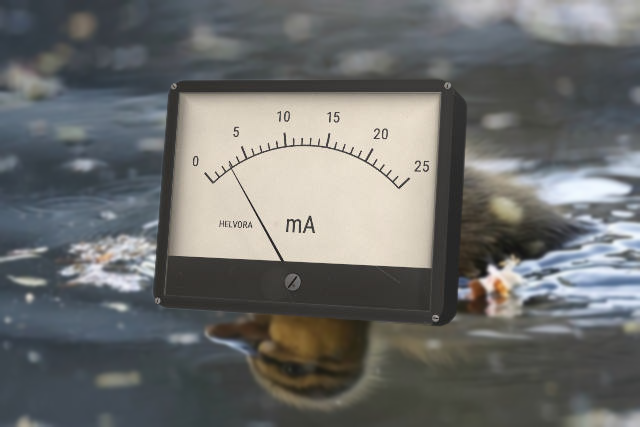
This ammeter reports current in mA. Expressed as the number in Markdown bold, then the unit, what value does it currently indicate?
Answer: **3** mA
